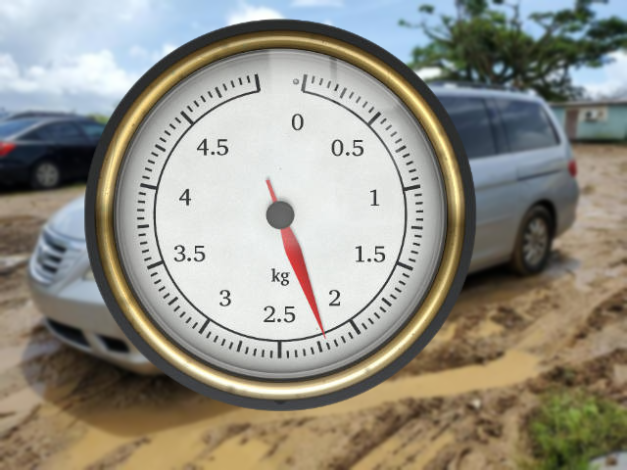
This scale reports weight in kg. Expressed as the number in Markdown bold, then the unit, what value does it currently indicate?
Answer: **2.2** kg
